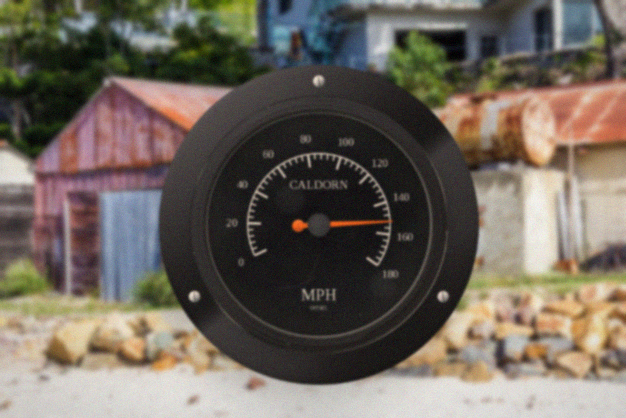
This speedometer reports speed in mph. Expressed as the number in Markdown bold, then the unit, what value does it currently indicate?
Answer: **152** mph
